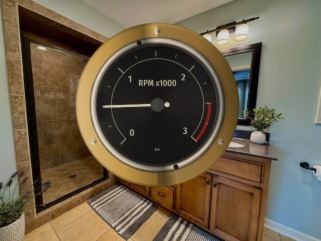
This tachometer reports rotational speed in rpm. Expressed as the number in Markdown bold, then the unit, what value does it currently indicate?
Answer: **500** rpm
